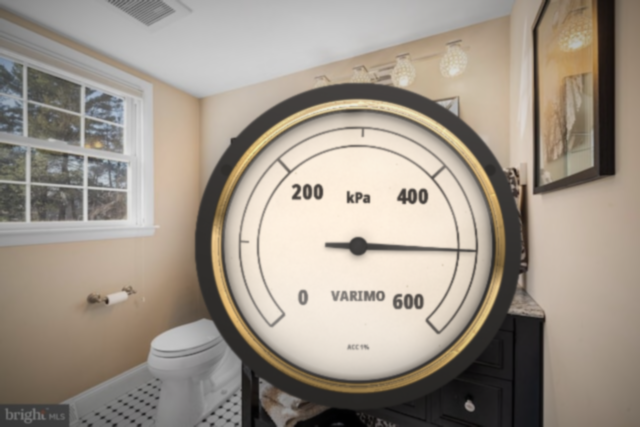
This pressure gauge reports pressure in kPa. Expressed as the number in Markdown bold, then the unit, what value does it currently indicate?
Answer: **500** kPa
